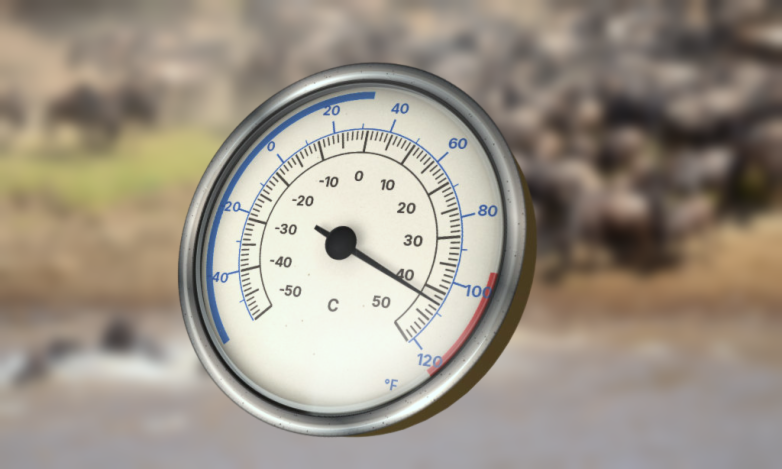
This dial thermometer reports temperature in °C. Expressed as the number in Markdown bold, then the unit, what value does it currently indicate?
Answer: **42** °C
